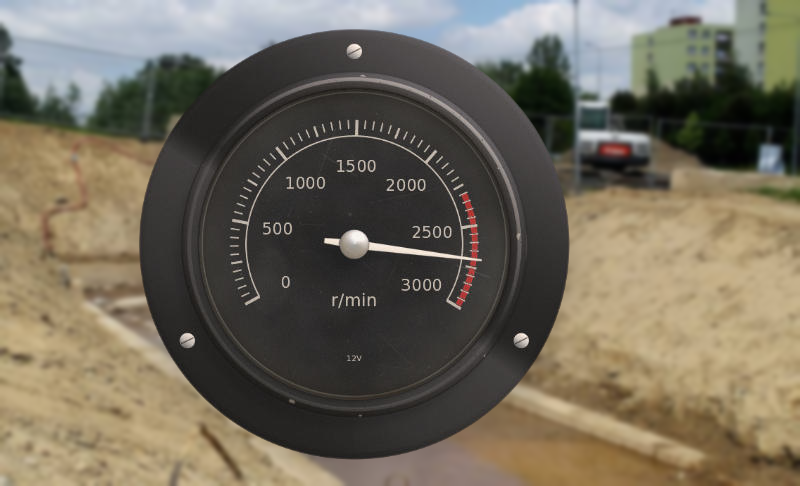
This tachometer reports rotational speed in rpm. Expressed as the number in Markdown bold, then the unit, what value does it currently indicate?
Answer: **2700** rpm
